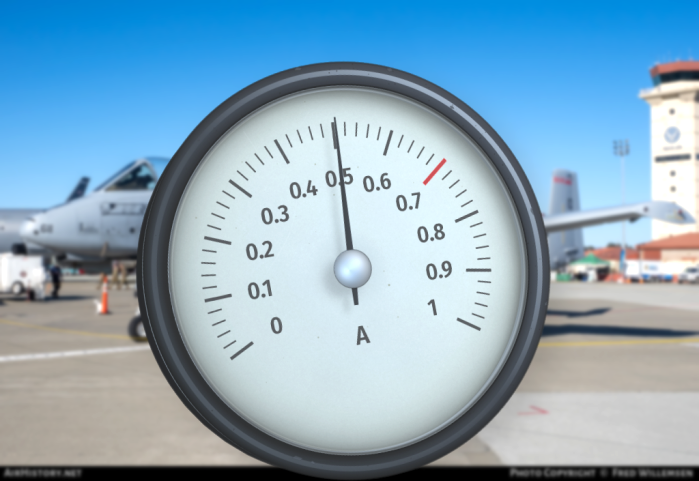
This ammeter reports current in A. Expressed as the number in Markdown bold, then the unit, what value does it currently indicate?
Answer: **0.5** A
